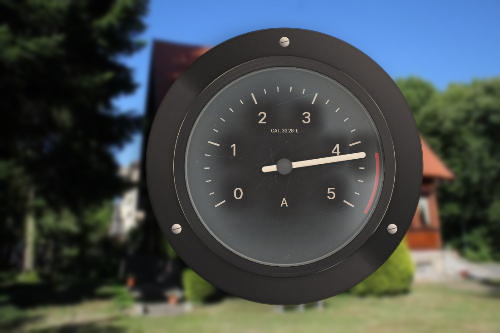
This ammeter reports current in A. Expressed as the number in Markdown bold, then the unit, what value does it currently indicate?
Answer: **4.2** A
